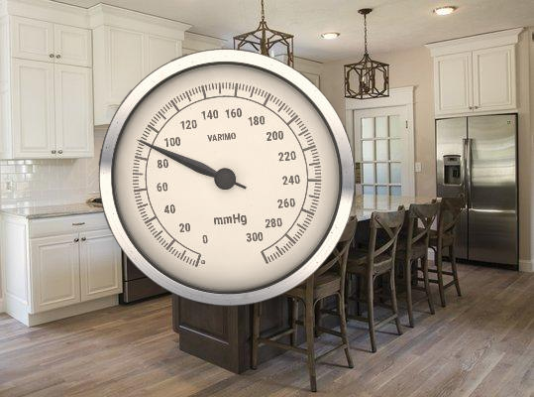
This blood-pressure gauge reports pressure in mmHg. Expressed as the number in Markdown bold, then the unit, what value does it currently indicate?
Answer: **90** mmHg
